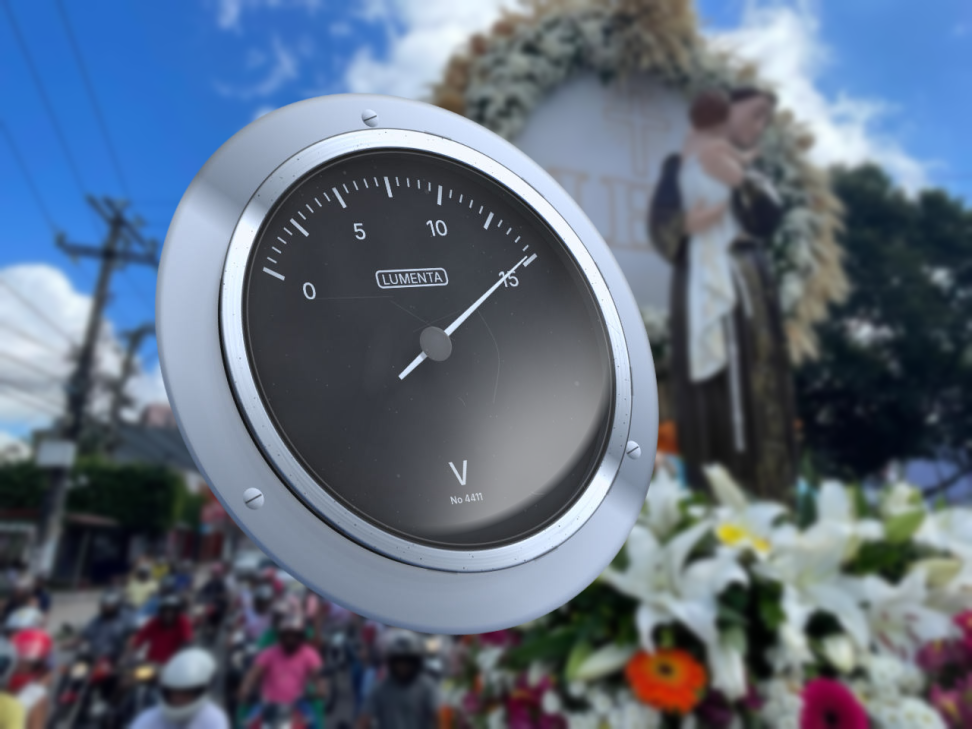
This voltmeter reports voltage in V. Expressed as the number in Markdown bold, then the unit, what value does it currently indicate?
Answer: **14.75** V
